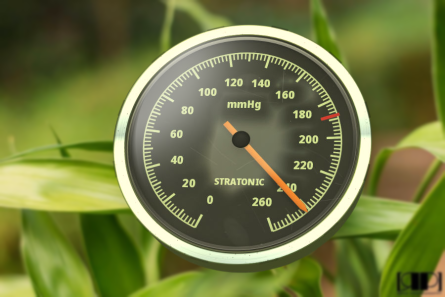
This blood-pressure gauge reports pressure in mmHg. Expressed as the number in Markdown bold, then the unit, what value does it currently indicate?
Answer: **242** mmHg
